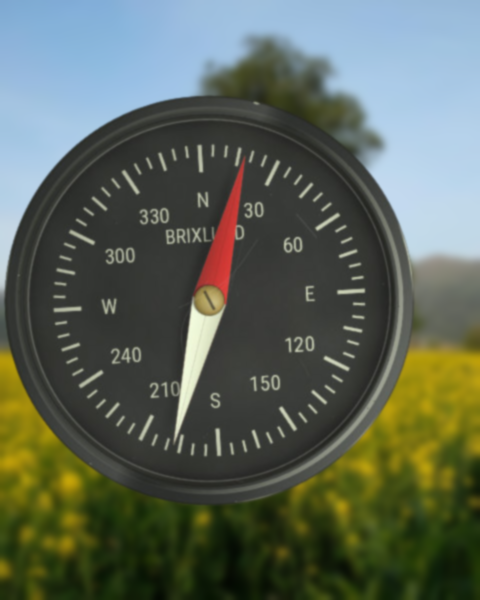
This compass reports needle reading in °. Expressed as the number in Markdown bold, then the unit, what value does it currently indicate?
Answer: **17.5** °
